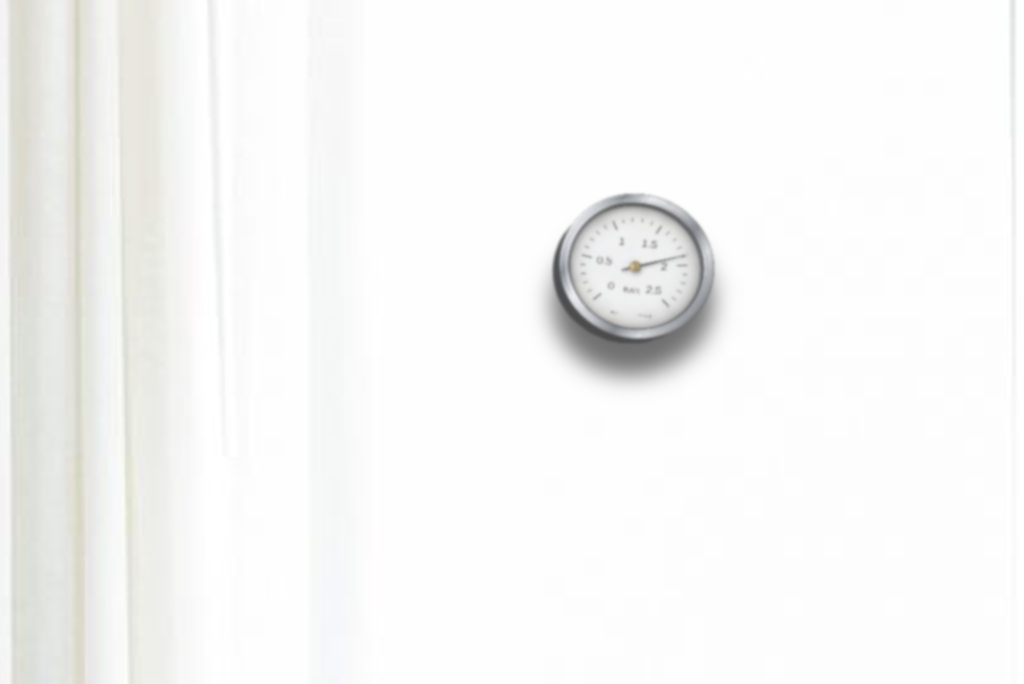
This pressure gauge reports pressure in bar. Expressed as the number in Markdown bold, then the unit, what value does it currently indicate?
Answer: **1.9** bar
